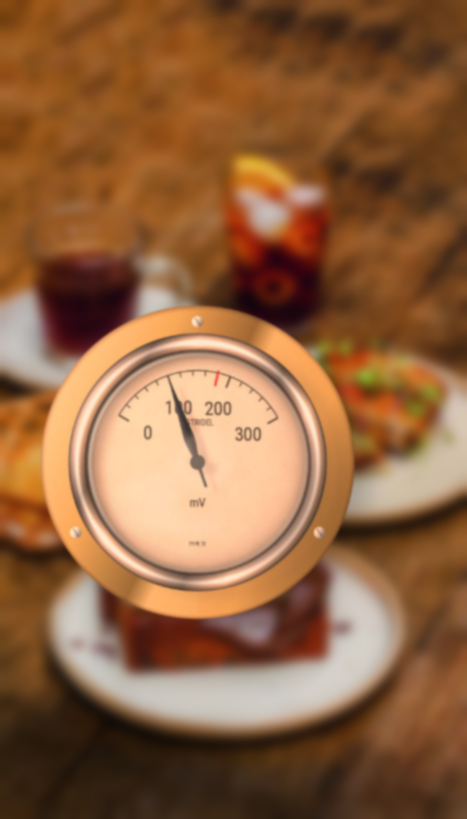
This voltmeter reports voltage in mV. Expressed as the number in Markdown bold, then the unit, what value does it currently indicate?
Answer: **100** mV
